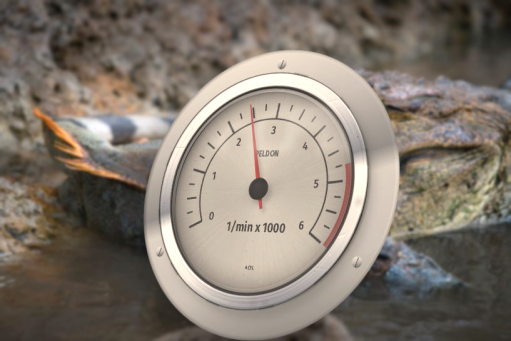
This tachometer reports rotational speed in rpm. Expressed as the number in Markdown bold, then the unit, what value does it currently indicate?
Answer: **2500** rpm
